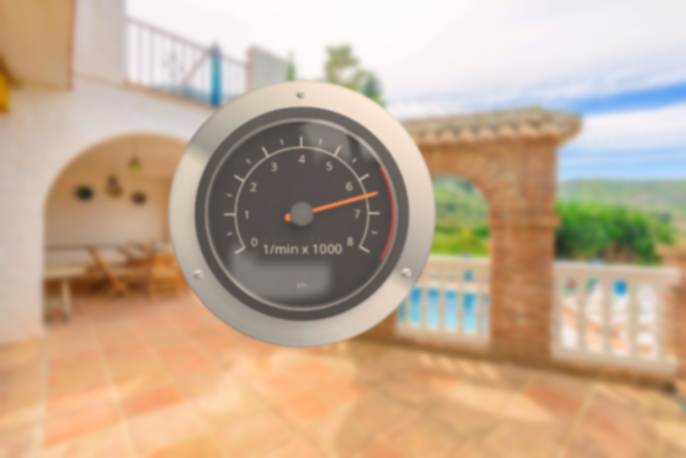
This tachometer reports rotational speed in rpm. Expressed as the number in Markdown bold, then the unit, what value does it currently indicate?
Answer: **6500** rpm
